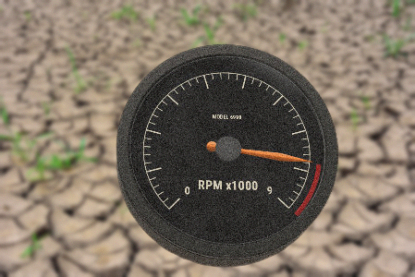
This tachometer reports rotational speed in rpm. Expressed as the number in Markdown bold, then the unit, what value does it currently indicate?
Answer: **7800** rpm
